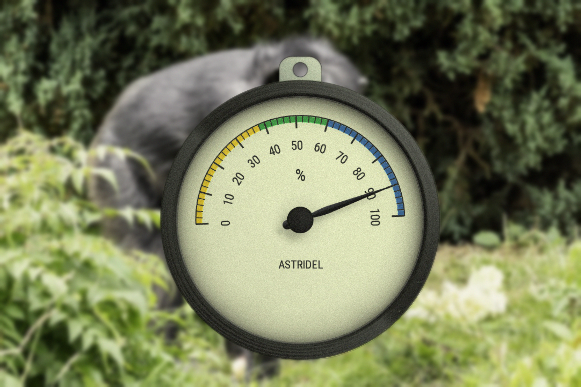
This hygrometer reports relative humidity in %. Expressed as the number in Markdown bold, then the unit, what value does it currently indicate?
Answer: **90** %
